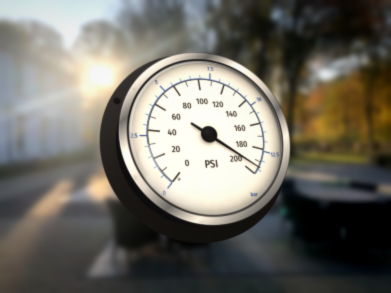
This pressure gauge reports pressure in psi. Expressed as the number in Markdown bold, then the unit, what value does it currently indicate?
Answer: **195** psi
